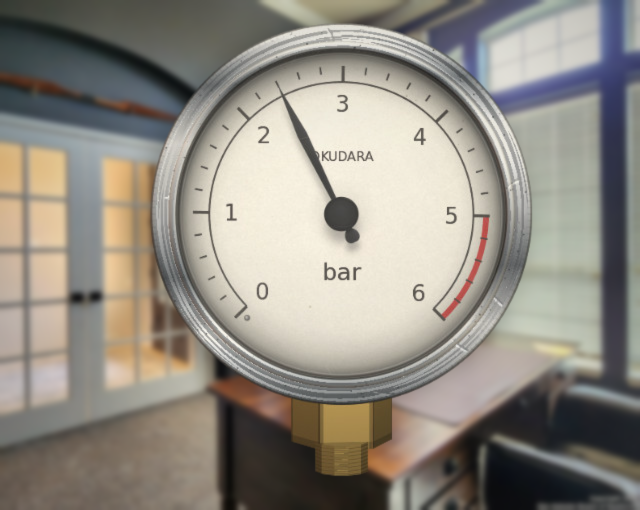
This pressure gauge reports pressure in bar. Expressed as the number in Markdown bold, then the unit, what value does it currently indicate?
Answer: **2.4** bar
